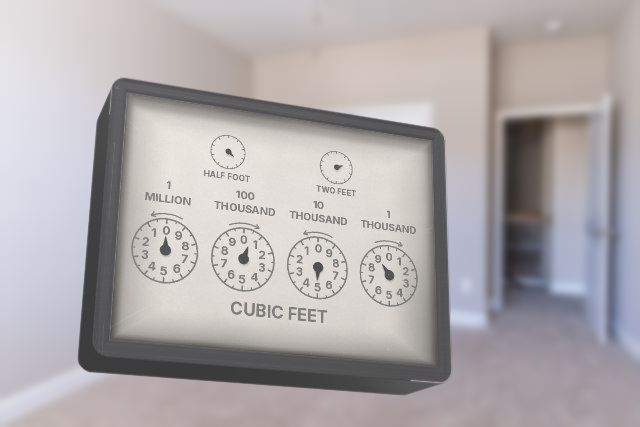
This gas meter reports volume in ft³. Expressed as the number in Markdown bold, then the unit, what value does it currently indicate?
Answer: **4900** ft³
